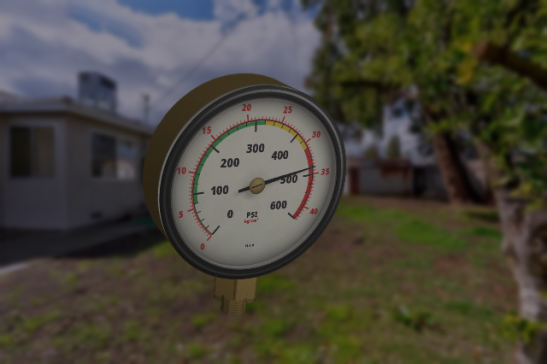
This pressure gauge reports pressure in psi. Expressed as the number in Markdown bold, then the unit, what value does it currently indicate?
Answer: **480** psi
